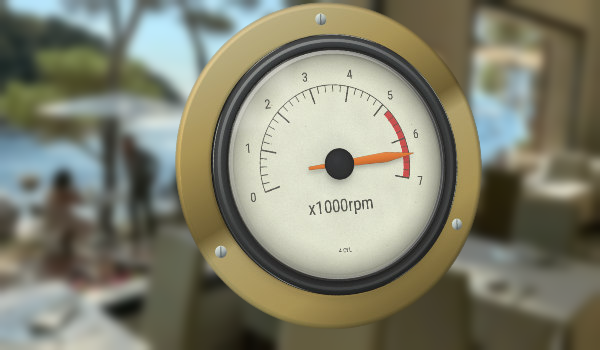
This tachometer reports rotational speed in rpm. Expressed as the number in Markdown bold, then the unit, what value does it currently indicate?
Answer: **6400** rpm
